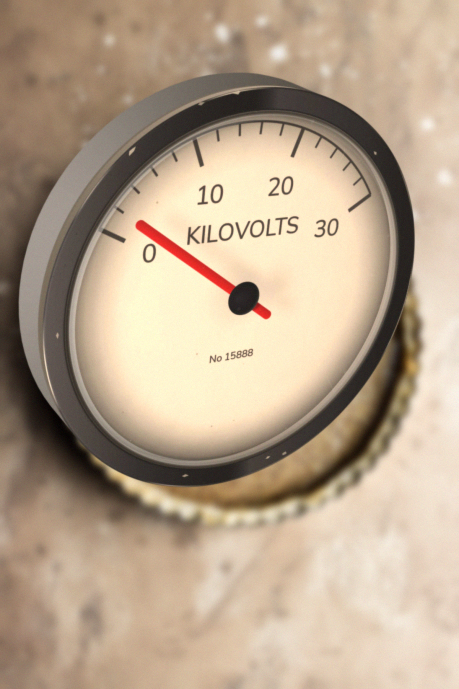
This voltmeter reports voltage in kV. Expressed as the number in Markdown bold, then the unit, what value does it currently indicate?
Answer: **2** kV
